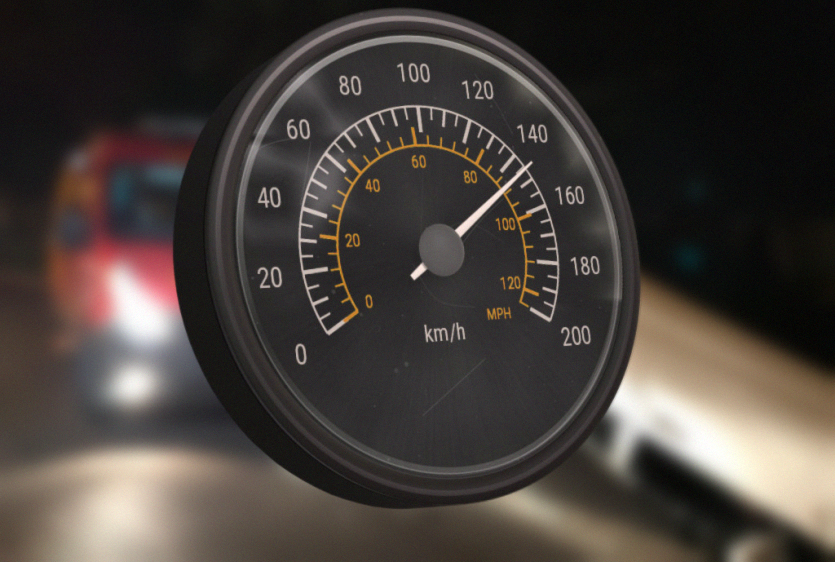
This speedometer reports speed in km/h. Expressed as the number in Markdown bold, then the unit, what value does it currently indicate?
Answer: **145** km/h
